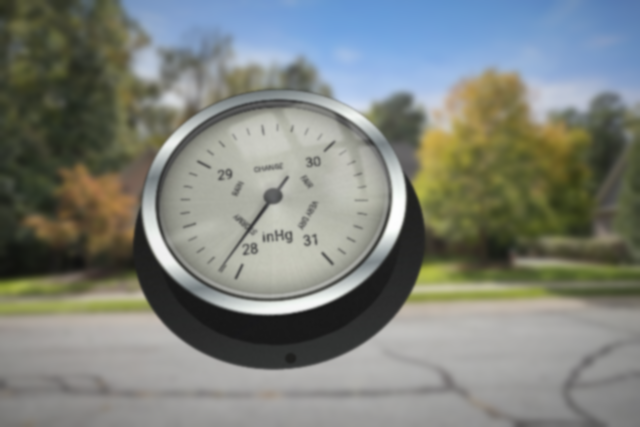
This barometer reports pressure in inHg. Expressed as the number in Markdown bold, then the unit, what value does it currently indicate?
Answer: **28.1** inHg
